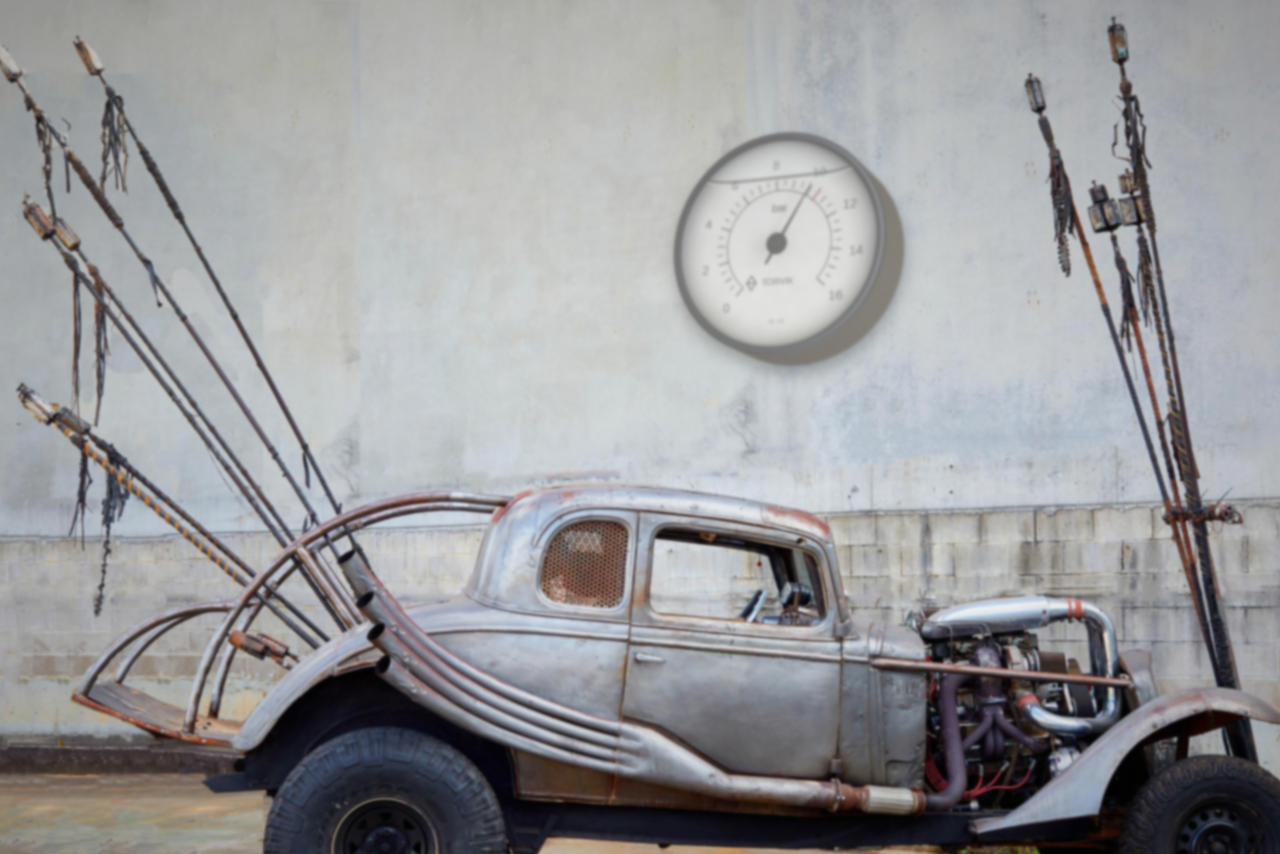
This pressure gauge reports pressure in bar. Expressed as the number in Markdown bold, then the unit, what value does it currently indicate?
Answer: **10** bar
